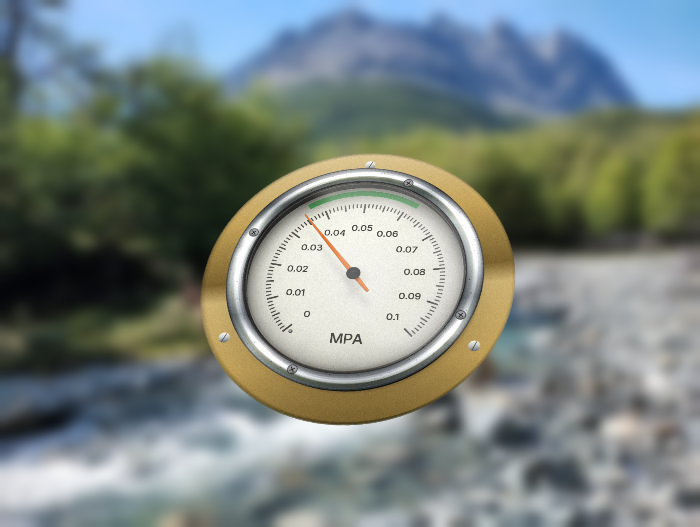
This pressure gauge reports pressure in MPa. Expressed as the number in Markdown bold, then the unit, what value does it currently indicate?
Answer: **0.035** MPa
